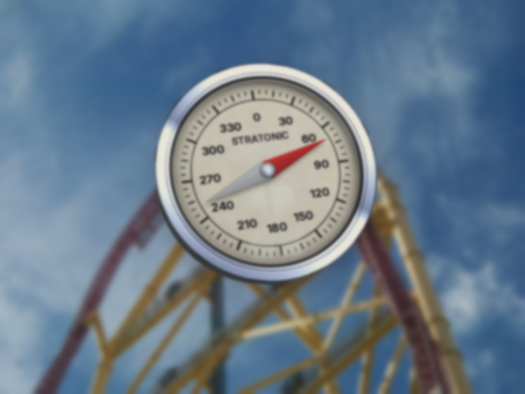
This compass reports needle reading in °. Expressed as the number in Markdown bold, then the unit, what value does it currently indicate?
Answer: **70** °
